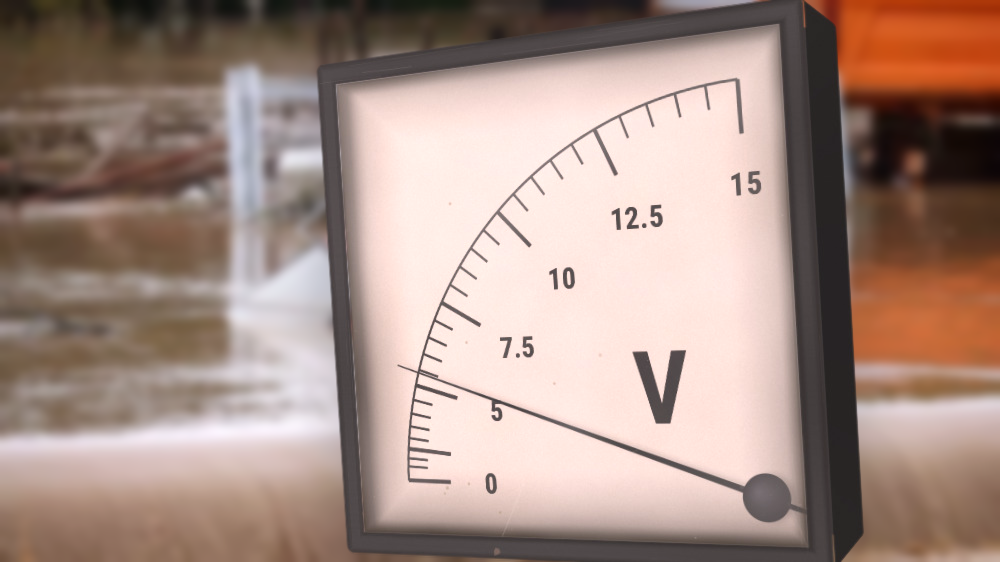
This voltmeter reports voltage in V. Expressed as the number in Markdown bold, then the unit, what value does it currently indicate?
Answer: **5.5** V
